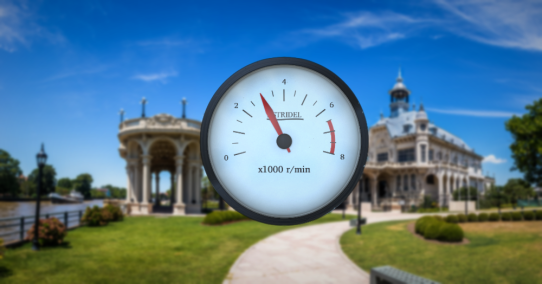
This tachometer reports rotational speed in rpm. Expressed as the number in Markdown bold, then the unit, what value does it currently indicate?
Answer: **3000** rpm
